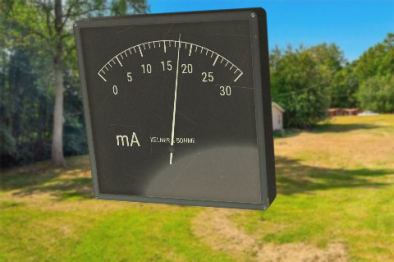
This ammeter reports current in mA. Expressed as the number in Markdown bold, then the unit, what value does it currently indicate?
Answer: **18** mA
